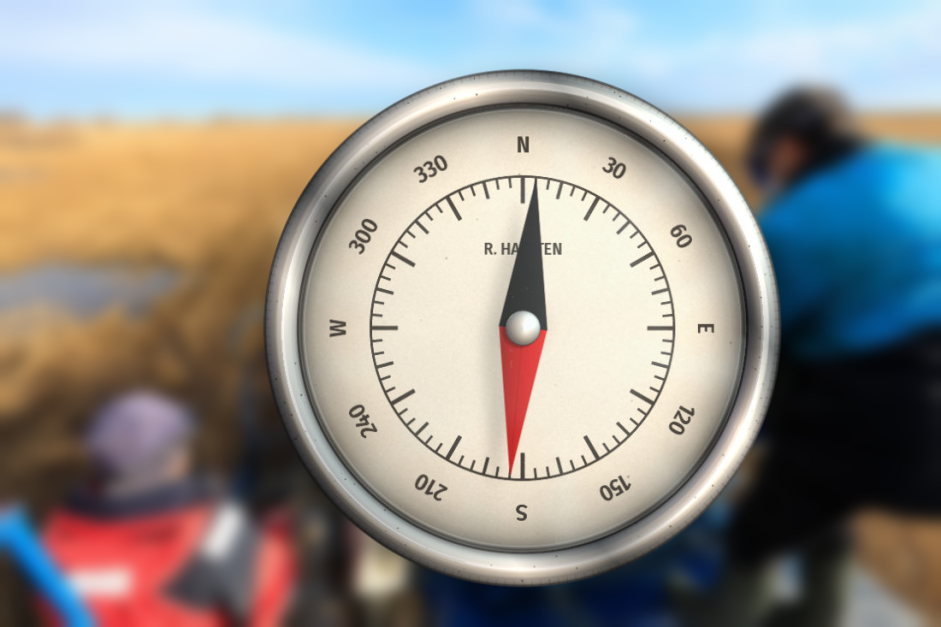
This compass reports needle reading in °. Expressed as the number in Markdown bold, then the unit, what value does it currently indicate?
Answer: **185** °
